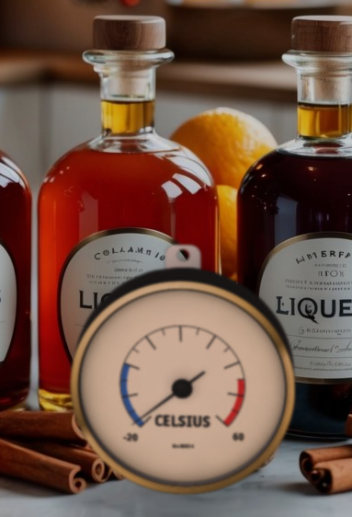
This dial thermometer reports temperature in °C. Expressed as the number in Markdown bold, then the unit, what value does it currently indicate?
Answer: **-17.5** °C
